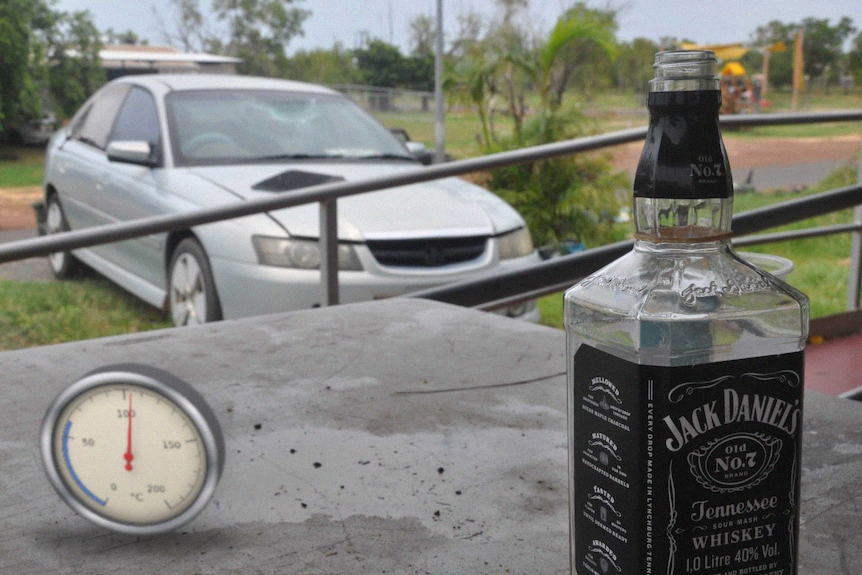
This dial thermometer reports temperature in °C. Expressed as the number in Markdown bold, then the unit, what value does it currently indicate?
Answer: **105** °C
